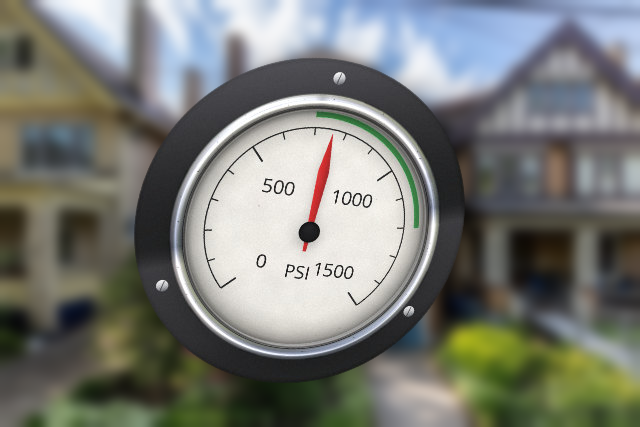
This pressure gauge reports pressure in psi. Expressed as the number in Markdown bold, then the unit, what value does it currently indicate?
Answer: **750** psi
